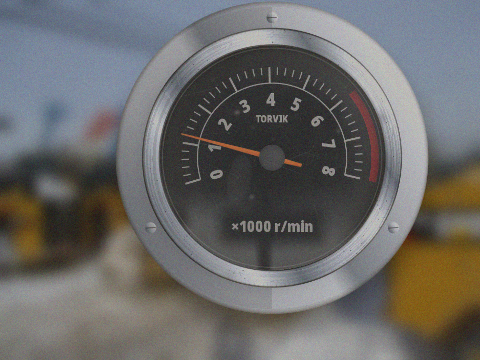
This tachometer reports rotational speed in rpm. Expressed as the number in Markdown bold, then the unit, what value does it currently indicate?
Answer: **1200** rpm
